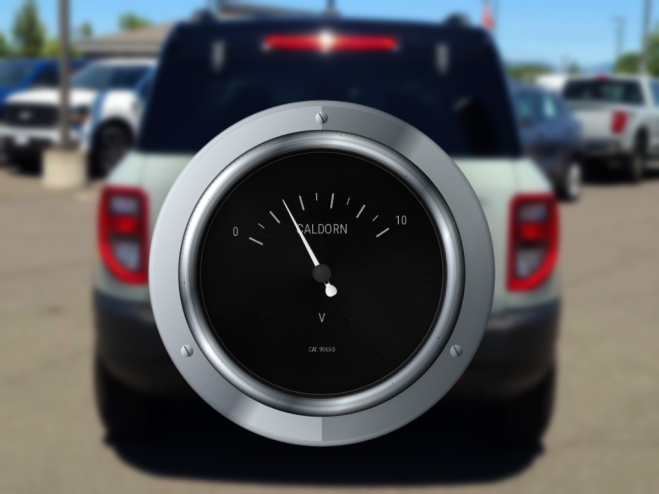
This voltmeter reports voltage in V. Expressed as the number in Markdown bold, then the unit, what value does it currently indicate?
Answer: **3** V
